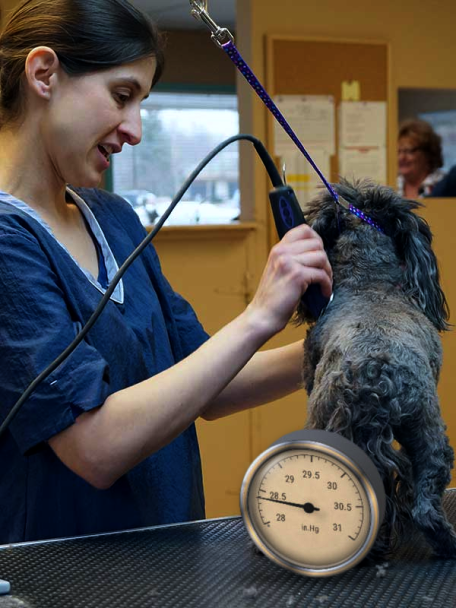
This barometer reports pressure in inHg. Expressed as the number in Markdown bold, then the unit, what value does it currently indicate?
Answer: **28.4** inHg
